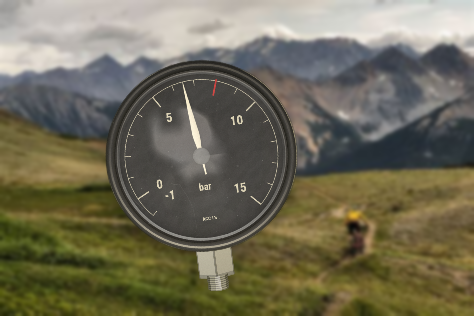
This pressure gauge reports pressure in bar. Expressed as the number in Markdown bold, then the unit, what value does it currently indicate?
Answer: **6.5** bar
